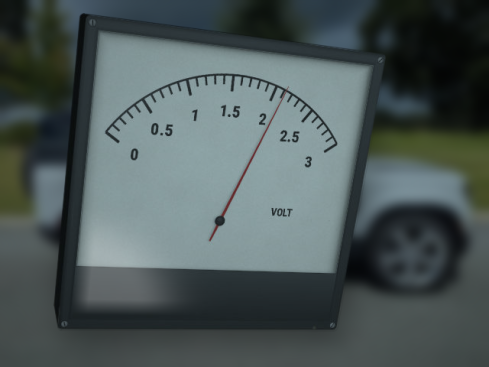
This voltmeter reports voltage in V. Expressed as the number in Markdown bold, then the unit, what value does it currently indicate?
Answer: **2.1** V
